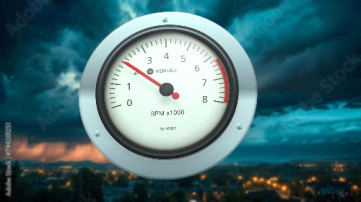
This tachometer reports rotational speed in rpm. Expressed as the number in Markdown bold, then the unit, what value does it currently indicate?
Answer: **2000** rpm
